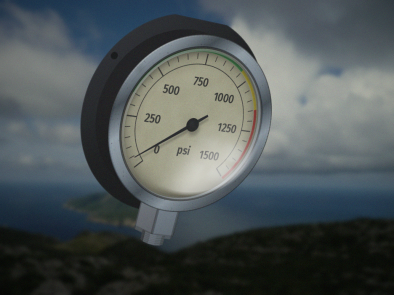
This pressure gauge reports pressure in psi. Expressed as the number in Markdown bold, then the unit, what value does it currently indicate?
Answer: **50** psi
